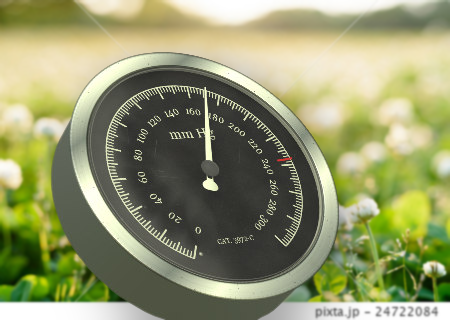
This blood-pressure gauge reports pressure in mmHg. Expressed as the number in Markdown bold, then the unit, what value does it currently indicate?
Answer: **170** mmHg
